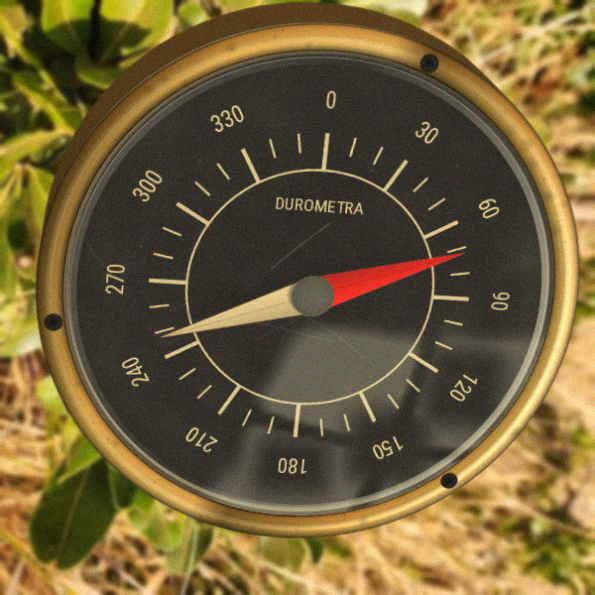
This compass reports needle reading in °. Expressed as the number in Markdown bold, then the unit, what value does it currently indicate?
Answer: **70** °
